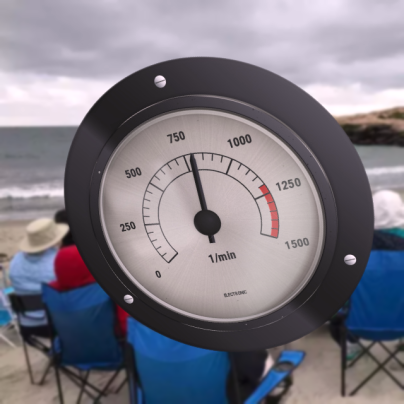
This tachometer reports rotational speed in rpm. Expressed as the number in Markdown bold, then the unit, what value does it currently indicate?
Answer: **800** rpm
